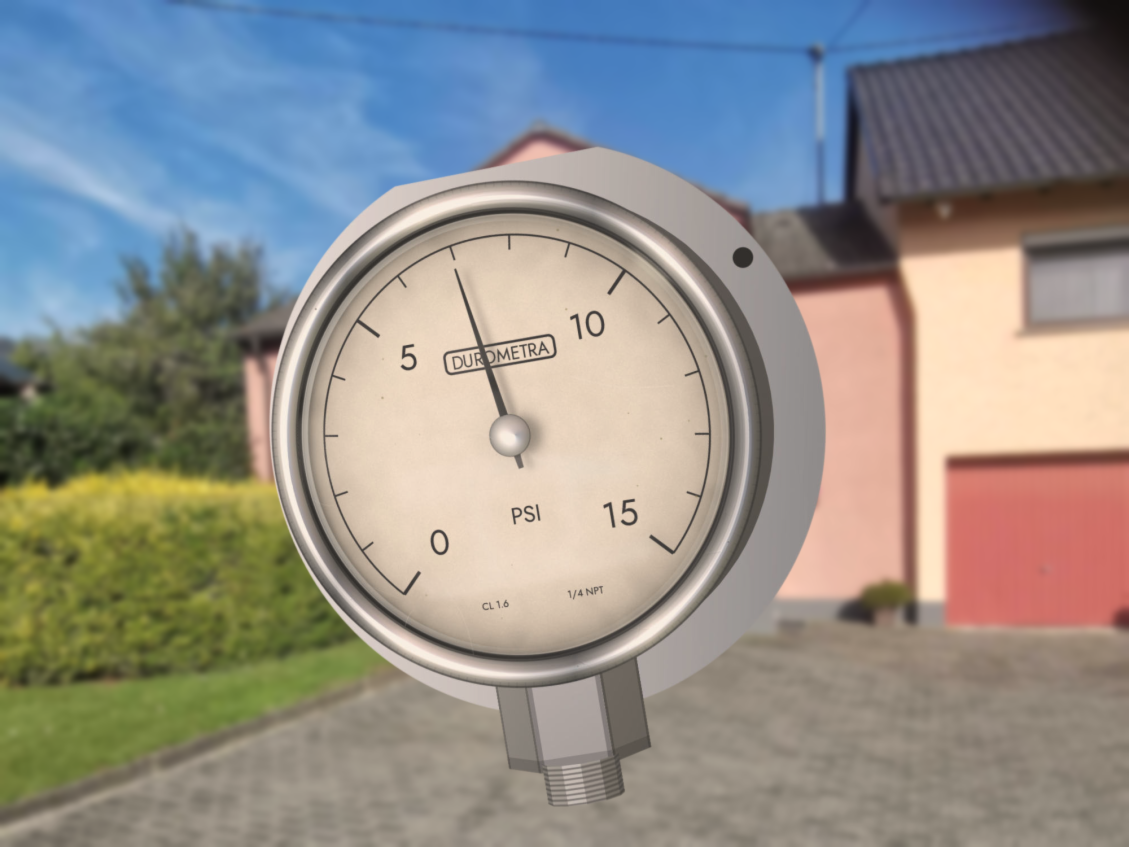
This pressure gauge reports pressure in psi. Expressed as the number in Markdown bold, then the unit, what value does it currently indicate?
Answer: **7** psi
